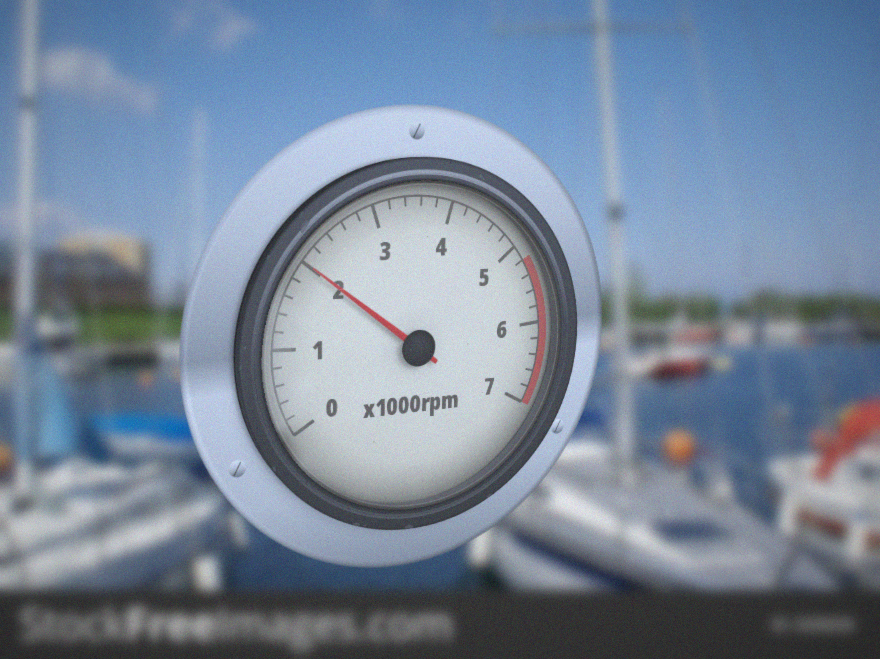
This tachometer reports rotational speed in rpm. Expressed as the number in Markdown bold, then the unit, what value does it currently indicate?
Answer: **2000** rpm
